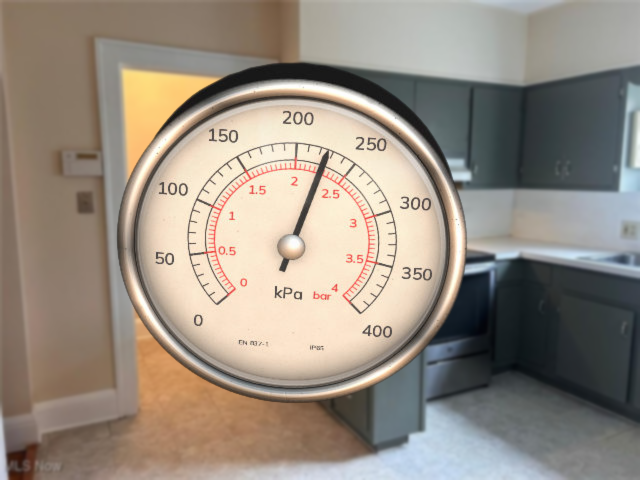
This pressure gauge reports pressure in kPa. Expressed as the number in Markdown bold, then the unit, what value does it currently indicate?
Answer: **225** kPa
